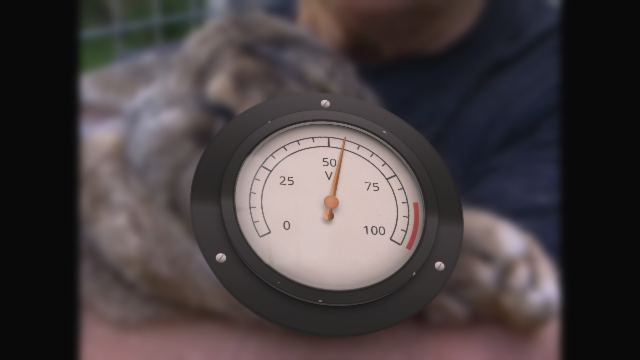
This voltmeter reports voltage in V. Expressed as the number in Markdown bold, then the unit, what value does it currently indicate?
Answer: **55** V
